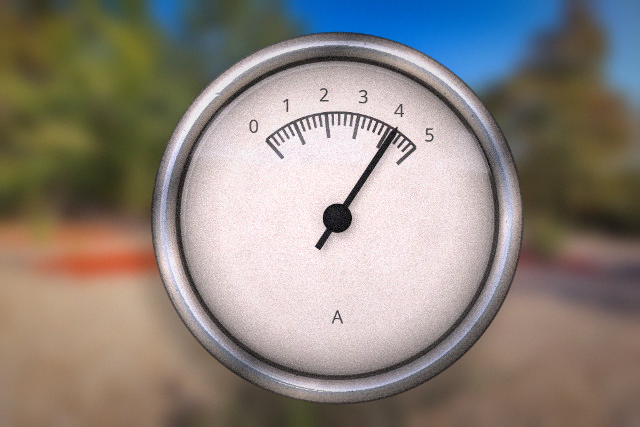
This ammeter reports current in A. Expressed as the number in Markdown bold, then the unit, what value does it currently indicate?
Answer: **4.2** A
